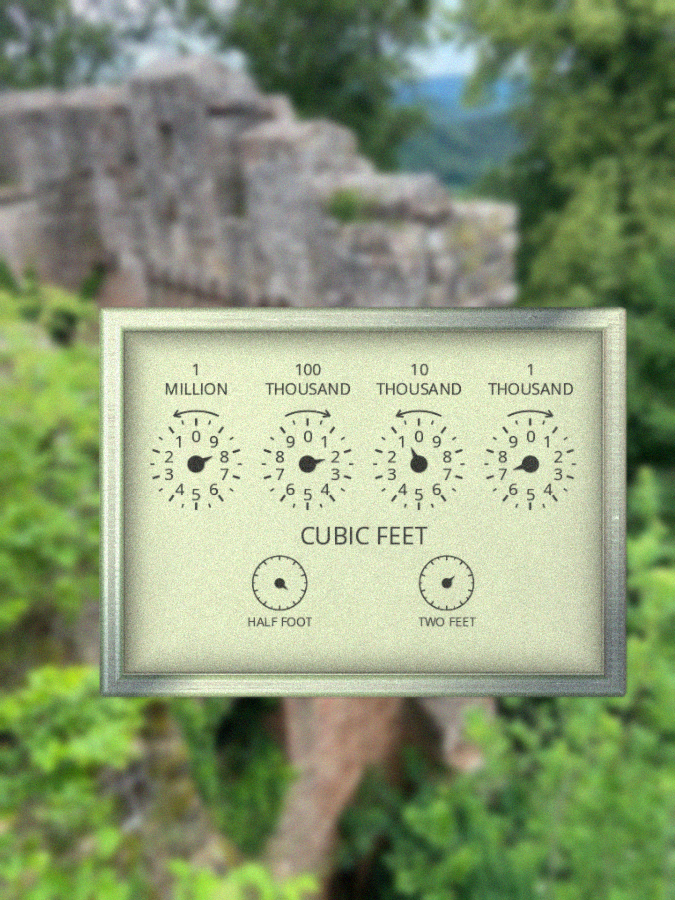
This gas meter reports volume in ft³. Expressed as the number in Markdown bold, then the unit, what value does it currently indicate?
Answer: **820700** ft³
